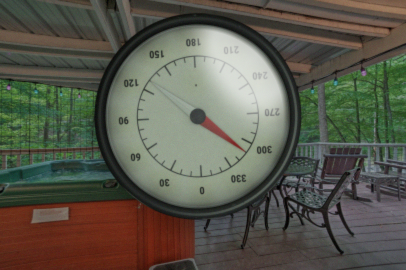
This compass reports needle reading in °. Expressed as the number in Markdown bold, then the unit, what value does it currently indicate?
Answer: **310** °
